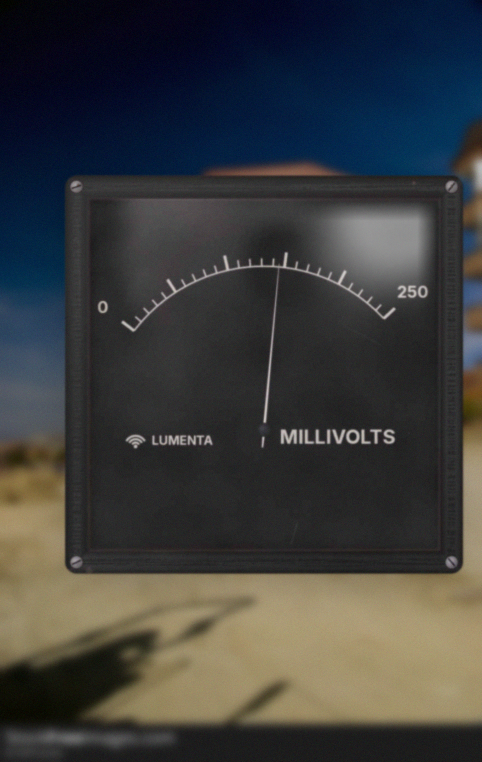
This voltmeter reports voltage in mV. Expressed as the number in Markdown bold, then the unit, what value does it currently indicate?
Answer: **145** mV
